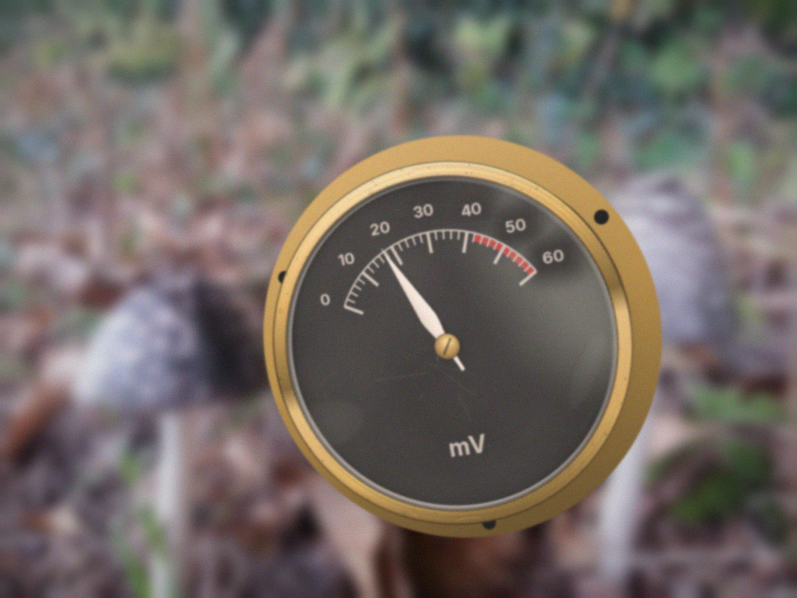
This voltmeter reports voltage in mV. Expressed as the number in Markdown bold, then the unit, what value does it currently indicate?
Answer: **18** mV
